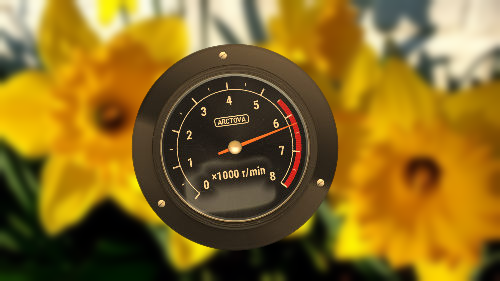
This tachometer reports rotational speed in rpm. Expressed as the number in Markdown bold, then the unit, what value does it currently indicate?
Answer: **6250** rpm
